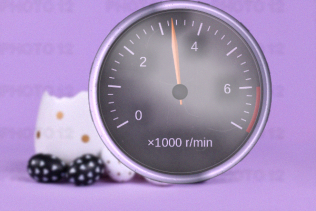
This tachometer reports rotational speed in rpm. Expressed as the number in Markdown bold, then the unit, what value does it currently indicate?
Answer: **3300** rpm
